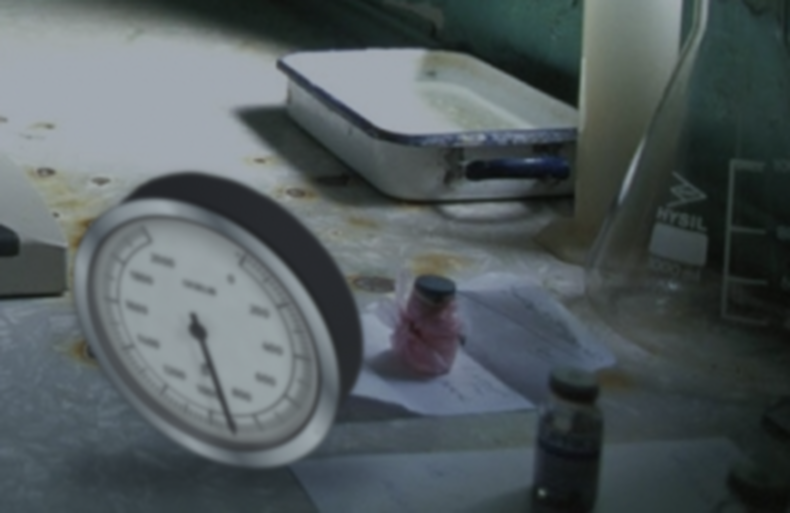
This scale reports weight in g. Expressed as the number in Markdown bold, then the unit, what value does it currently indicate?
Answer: **900** g
